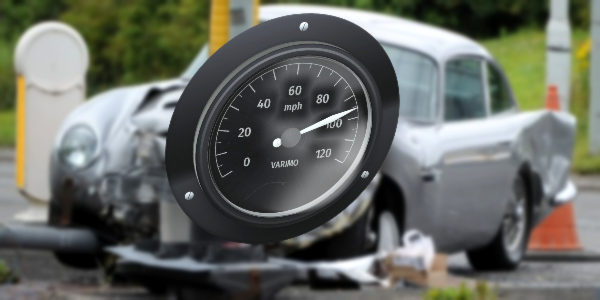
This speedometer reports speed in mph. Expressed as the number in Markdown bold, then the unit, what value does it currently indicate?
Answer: **95** mph
